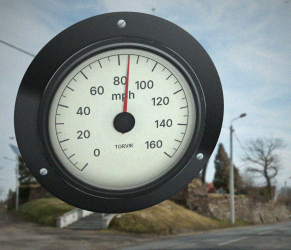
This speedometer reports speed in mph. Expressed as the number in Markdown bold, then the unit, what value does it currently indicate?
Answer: **85** mph
